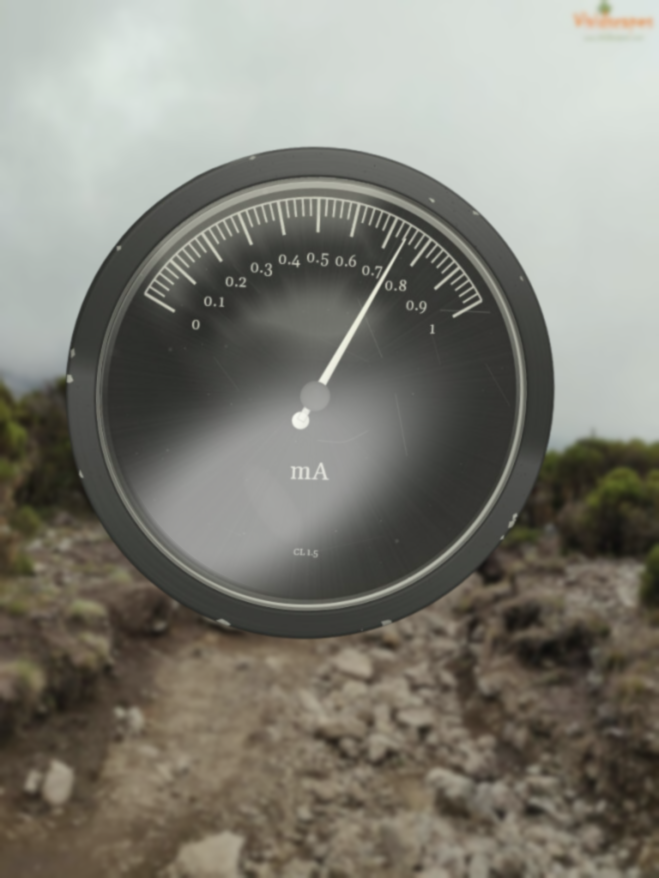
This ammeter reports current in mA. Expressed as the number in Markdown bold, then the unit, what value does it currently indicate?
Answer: **0.74** mA
